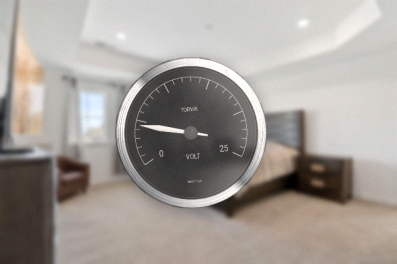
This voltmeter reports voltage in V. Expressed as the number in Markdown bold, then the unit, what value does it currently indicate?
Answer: **4.5** V
